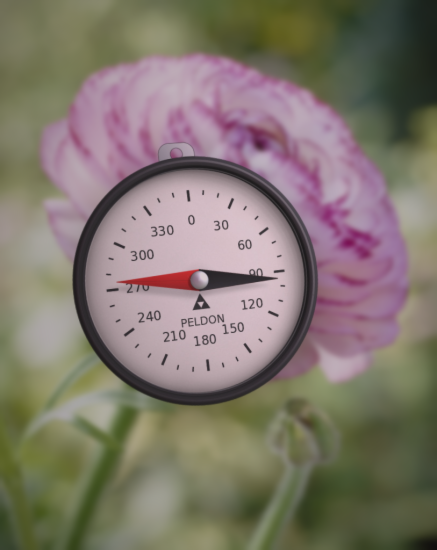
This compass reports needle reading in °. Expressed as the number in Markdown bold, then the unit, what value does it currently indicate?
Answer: **275** °
